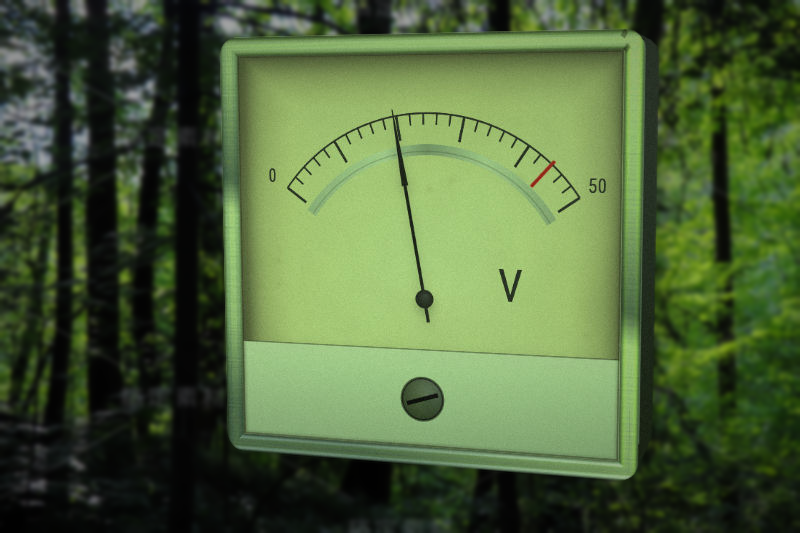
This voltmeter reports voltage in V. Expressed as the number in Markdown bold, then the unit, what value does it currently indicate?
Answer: **20** V
